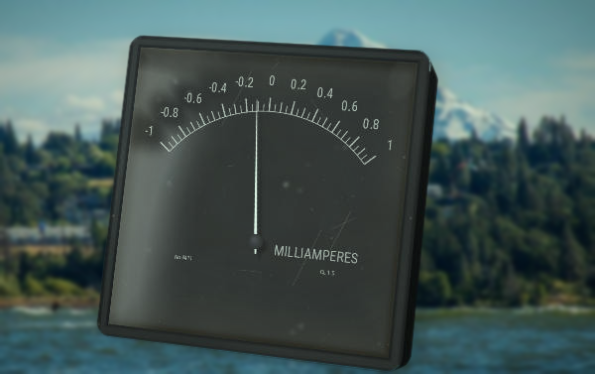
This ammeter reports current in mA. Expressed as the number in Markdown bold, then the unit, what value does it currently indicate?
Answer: **-0.1** mA
